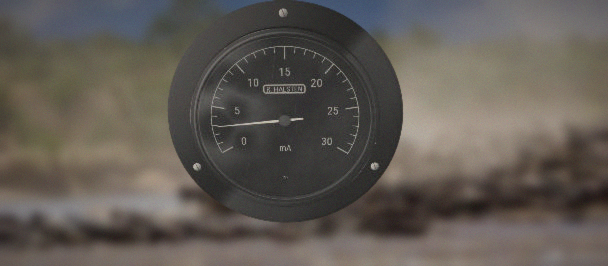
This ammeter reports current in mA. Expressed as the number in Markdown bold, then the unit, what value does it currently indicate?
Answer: **3** mA
